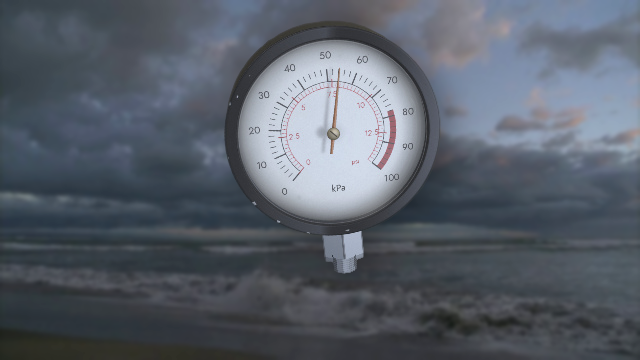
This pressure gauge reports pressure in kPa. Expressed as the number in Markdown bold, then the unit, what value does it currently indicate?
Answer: **54** kPa
